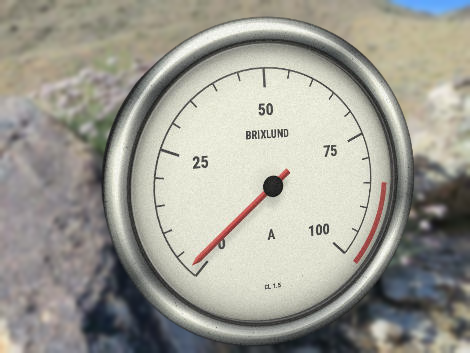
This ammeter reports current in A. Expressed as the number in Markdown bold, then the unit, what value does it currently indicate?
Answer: **2.5** A
